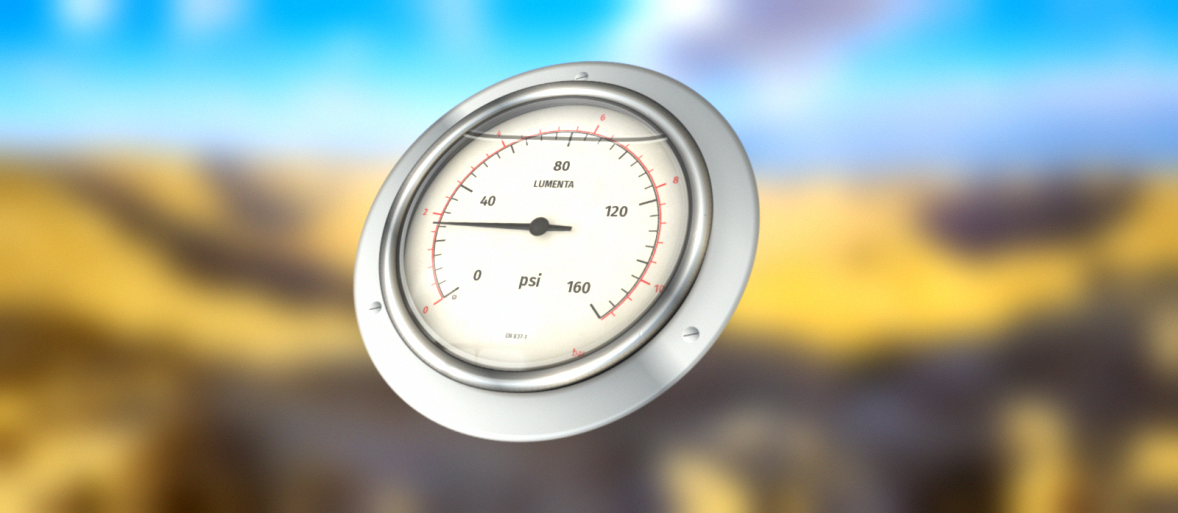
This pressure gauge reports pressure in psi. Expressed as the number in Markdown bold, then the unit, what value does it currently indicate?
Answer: **25** psi
